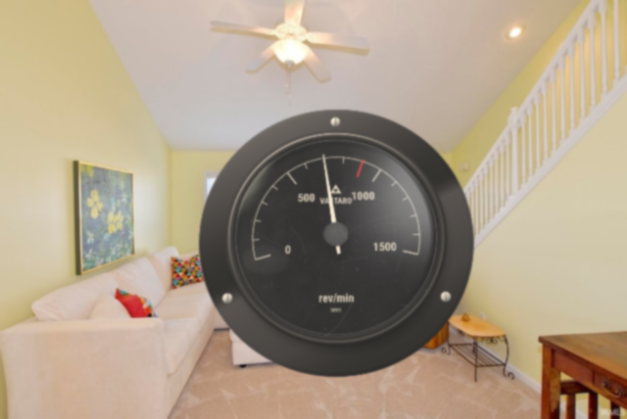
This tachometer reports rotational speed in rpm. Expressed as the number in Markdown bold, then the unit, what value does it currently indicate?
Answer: **700** rpm
